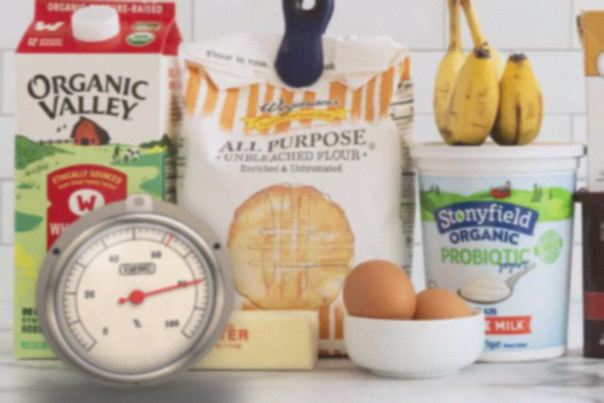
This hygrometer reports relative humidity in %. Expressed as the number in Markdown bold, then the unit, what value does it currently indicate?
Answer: **80** %
